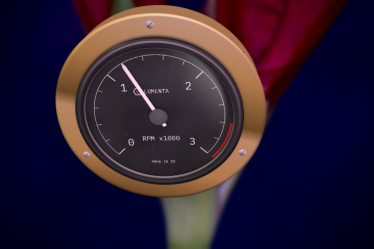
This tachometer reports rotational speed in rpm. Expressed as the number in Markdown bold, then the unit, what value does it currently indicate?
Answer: **1200** rpm
